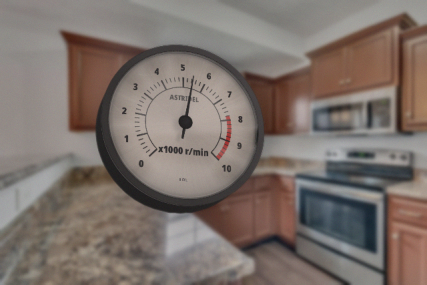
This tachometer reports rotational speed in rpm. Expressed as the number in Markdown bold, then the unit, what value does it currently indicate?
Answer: **5400** rpm
